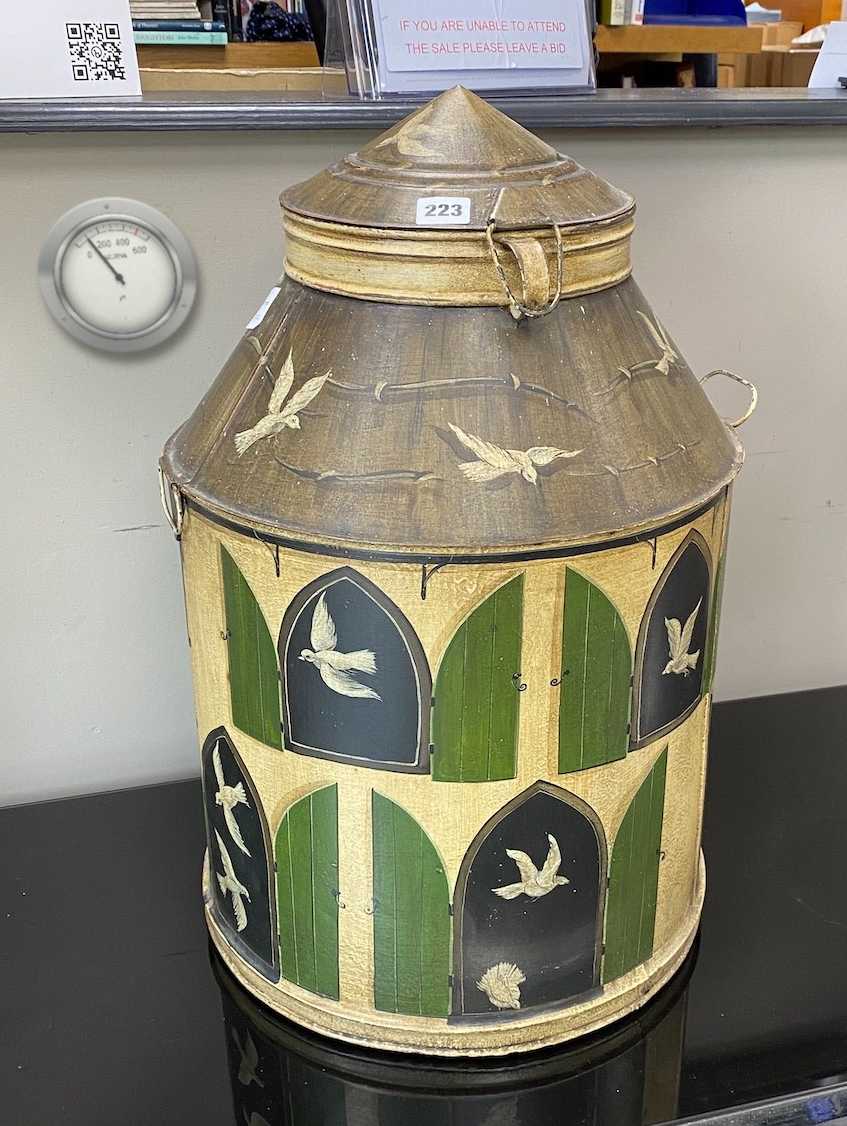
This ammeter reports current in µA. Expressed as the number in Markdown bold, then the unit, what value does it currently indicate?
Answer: **100** µA
